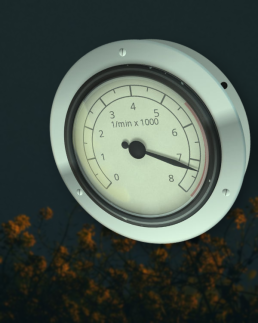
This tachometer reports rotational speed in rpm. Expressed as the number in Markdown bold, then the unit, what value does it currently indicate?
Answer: **7250** rpm
